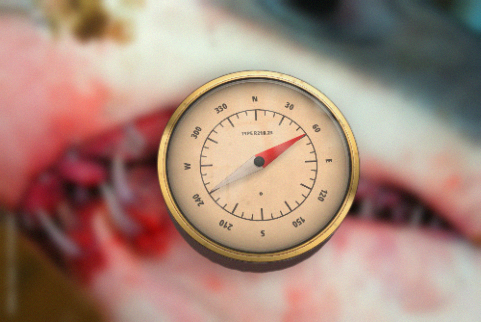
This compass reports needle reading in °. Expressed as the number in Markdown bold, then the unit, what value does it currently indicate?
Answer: **60** °
